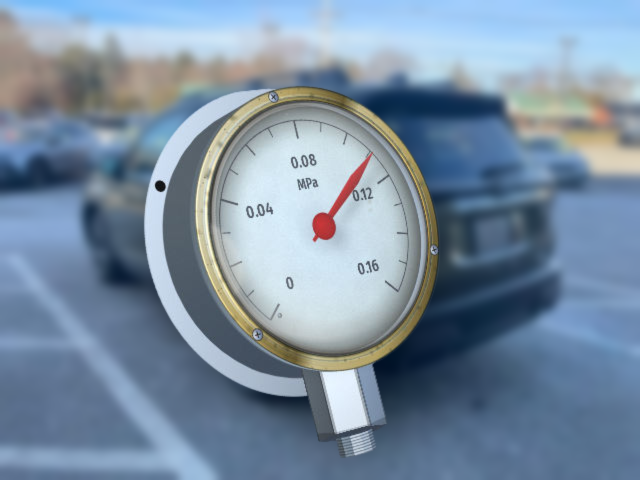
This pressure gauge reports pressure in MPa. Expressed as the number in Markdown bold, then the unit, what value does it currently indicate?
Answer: **0.11** MPa
